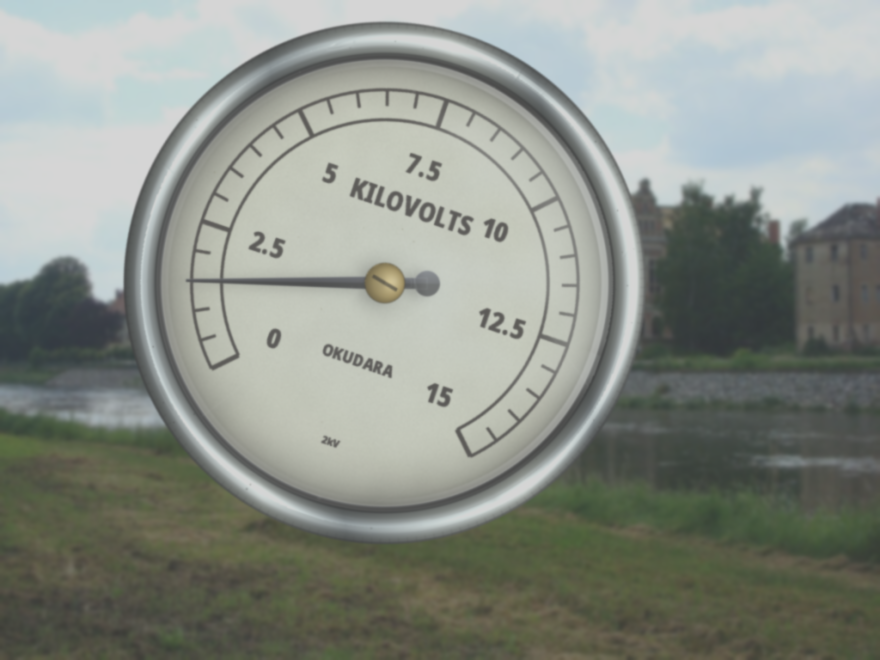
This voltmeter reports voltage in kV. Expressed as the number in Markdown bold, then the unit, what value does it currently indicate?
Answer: **1.5** kV
